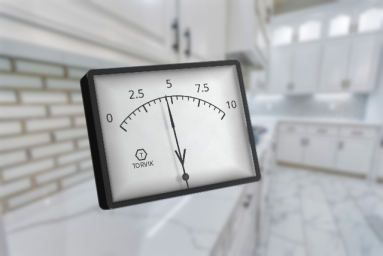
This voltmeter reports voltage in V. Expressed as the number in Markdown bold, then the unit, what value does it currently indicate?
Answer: **4.5** V
